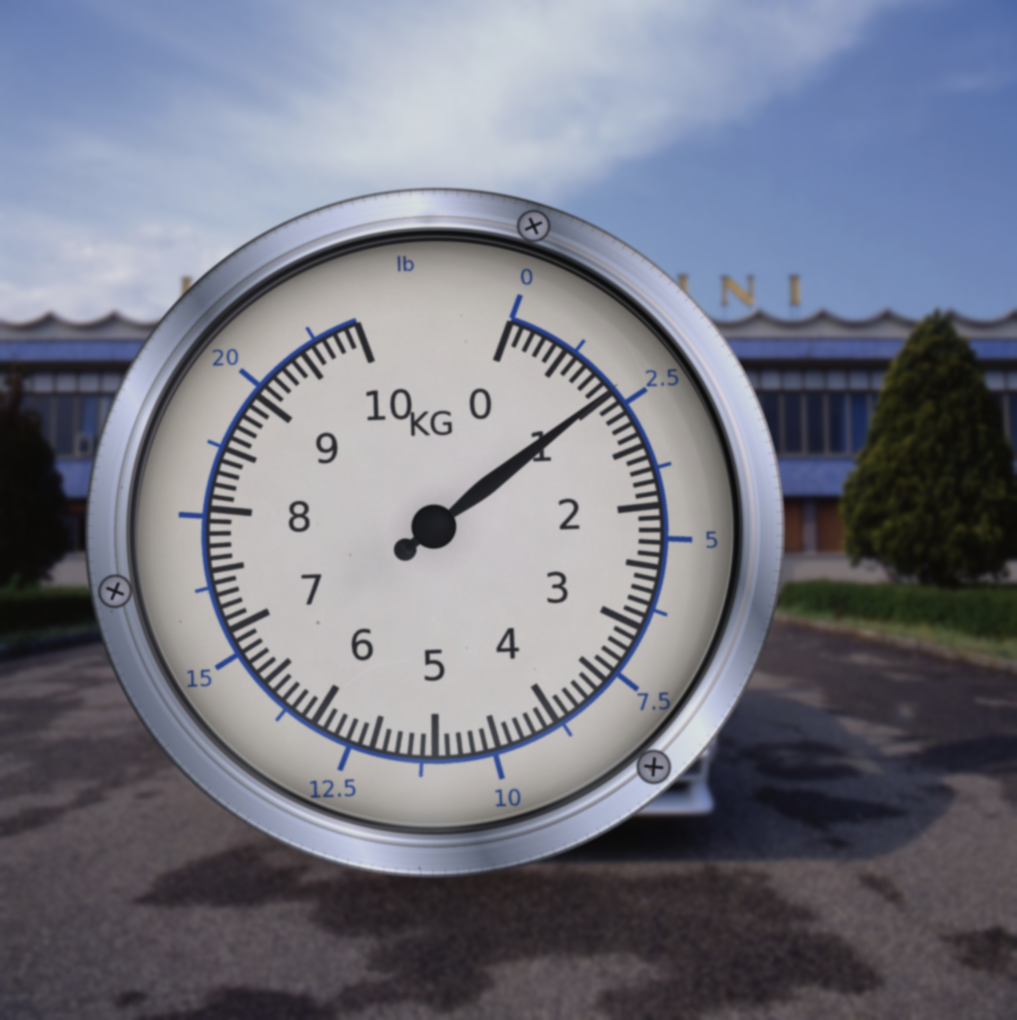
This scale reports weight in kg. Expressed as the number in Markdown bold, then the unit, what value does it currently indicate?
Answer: **1** kg
